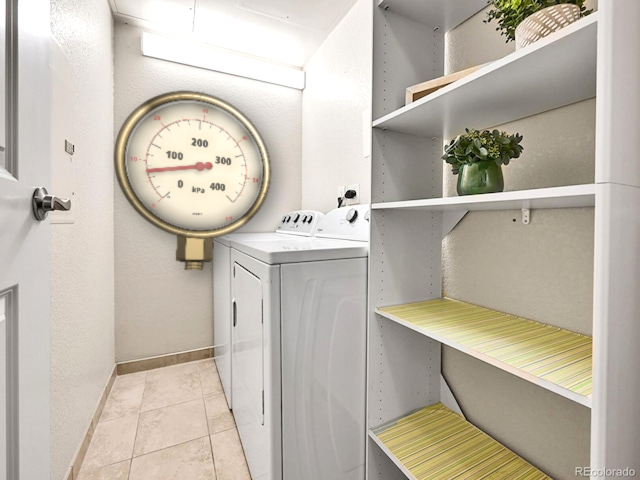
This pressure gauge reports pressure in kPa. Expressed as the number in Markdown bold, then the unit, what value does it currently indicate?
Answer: **50** kPa
